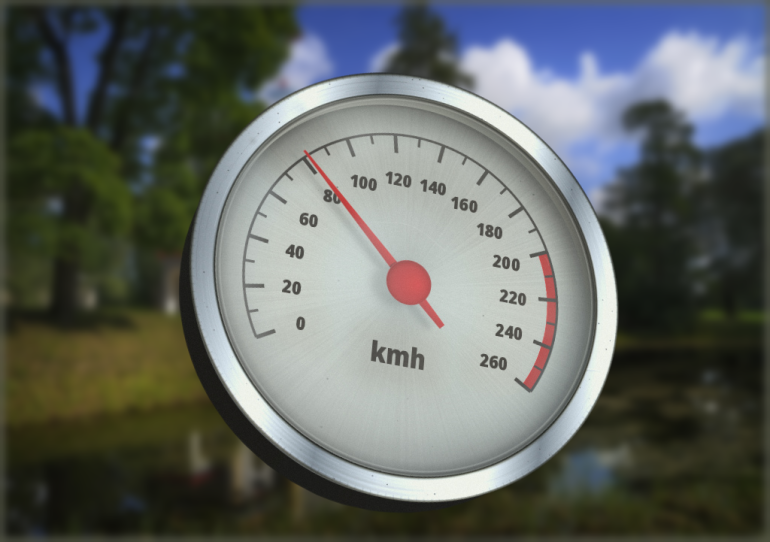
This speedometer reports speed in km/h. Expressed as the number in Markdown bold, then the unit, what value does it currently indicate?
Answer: **80** km/h
